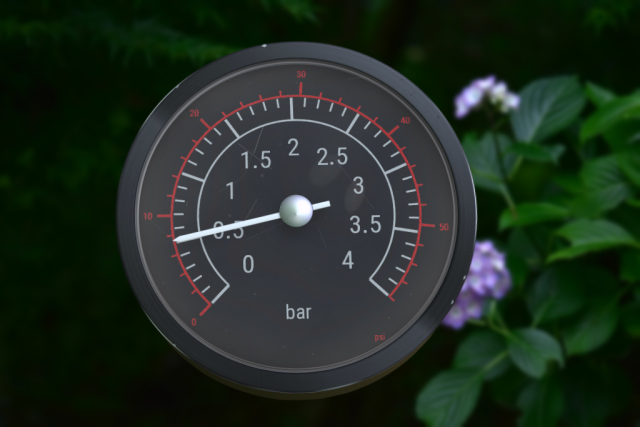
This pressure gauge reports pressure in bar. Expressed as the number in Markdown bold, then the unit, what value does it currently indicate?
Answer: **0.5** bar
